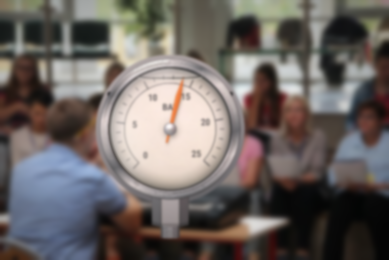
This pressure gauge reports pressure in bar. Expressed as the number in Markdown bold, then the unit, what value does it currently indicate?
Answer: **14** bar
